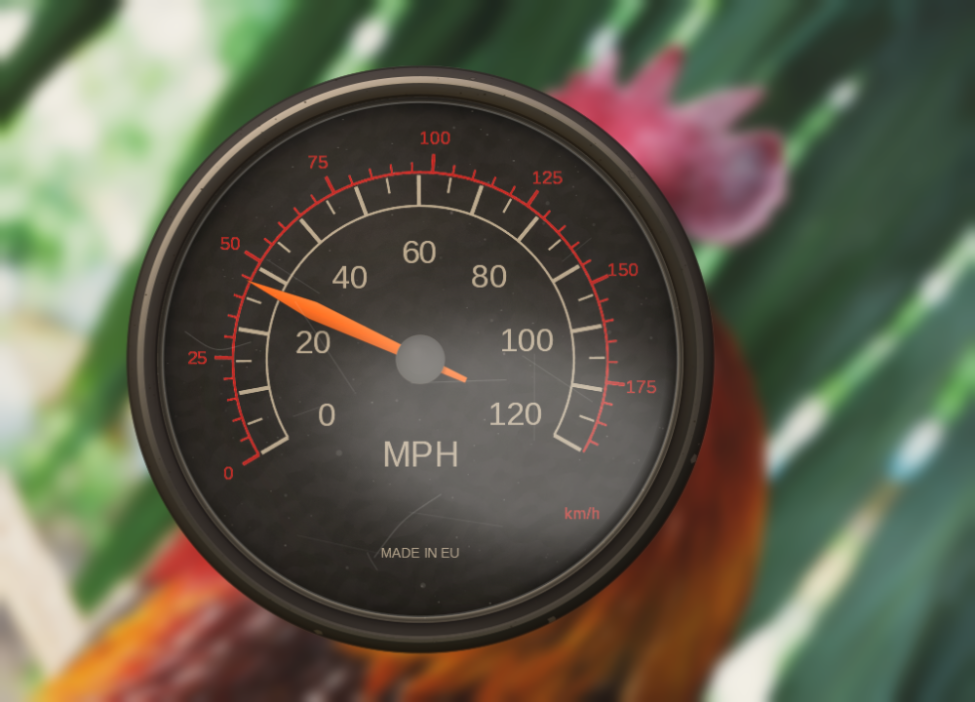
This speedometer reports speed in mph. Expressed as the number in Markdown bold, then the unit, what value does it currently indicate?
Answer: **27.5** mph
